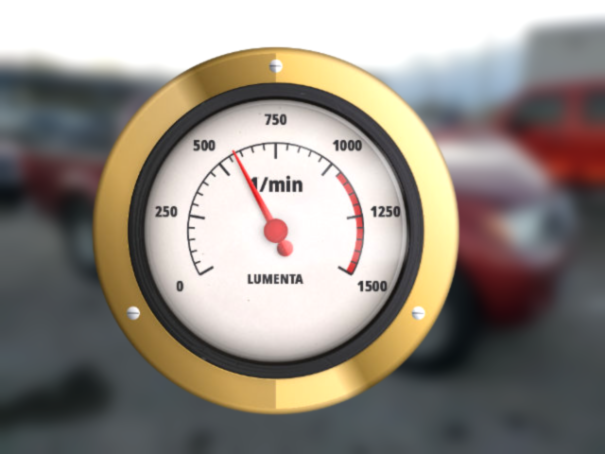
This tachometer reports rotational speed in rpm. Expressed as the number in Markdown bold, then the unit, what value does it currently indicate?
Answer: **575** rpm
